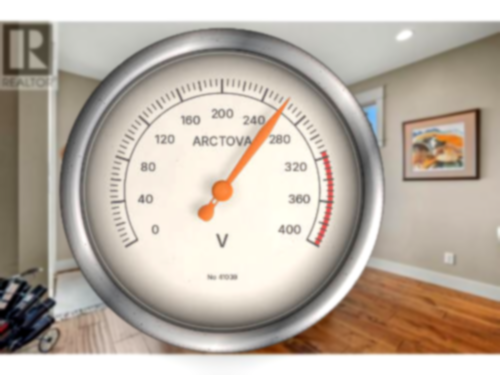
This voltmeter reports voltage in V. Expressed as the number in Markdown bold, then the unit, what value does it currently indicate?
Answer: **260** V
